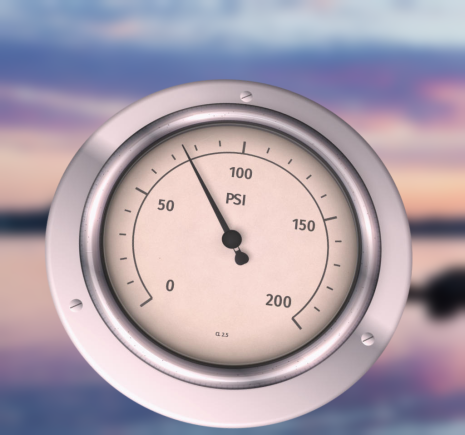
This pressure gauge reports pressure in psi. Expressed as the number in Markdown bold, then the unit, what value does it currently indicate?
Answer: **75** psi
